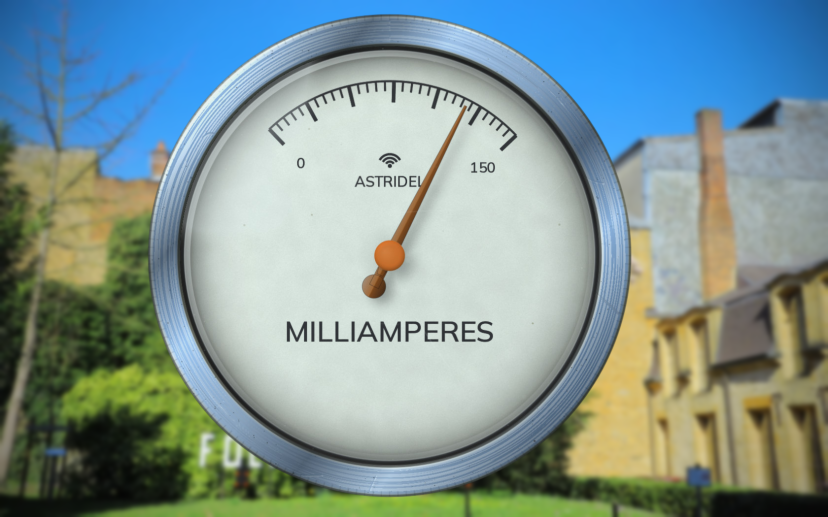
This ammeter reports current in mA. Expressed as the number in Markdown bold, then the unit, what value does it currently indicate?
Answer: **117.5** mA
